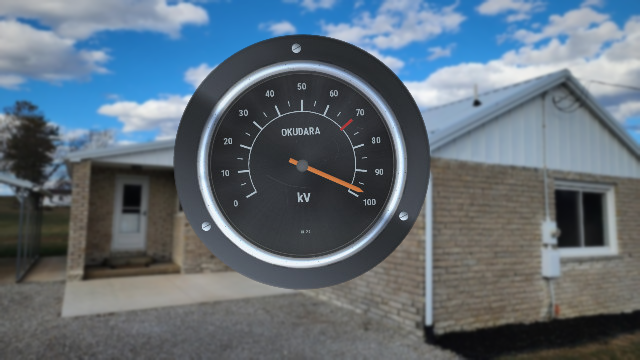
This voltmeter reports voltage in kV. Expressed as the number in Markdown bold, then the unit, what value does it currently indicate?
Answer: **97.5** kV
